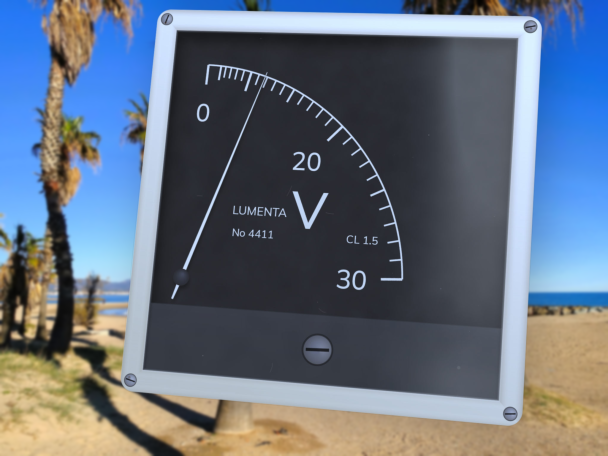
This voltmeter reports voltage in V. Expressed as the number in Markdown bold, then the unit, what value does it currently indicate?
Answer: **12** V
